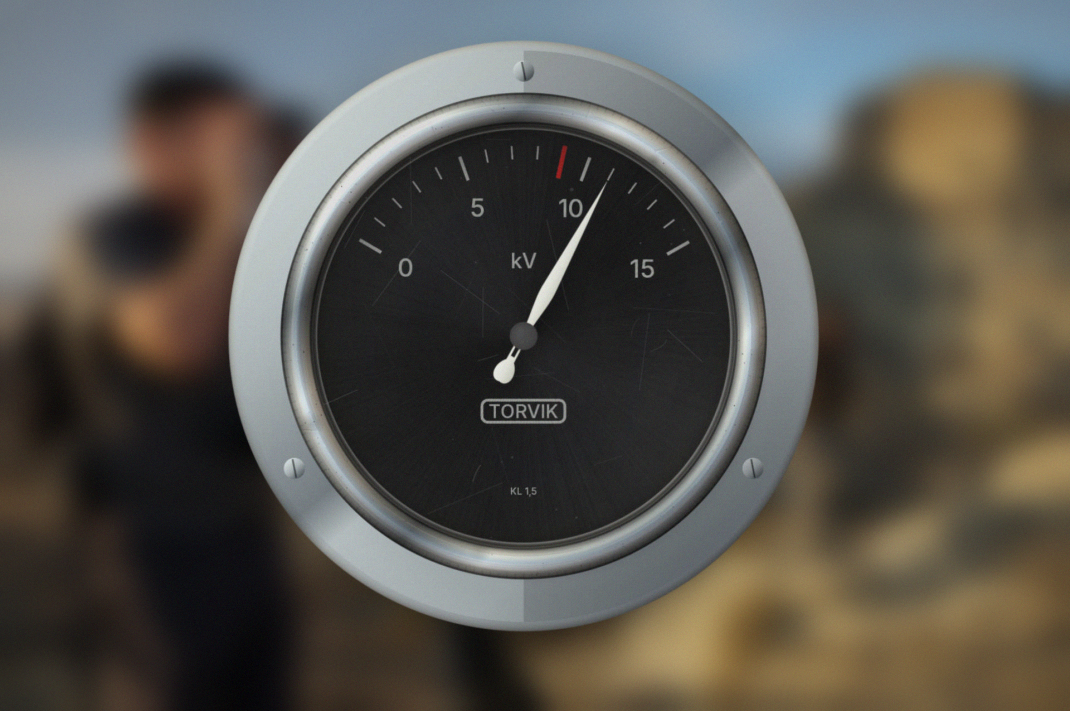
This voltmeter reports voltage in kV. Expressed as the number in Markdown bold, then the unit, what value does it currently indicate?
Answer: **11** kV
